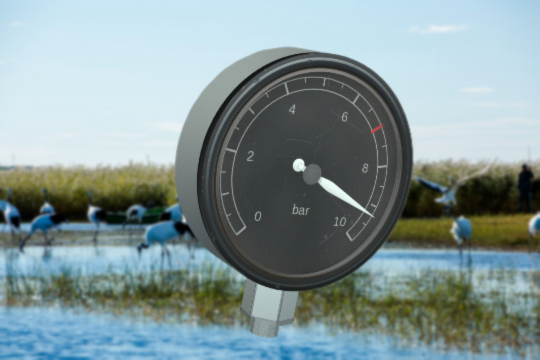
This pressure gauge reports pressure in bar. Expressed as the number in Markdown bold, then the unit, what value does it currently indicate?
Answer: **9.25** bar
